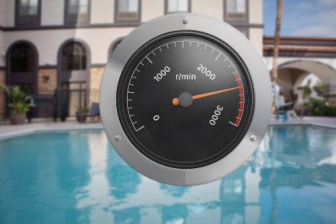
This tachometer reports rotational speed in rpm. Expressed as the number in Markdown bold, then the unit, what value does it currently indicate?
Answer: **2500** rpm
